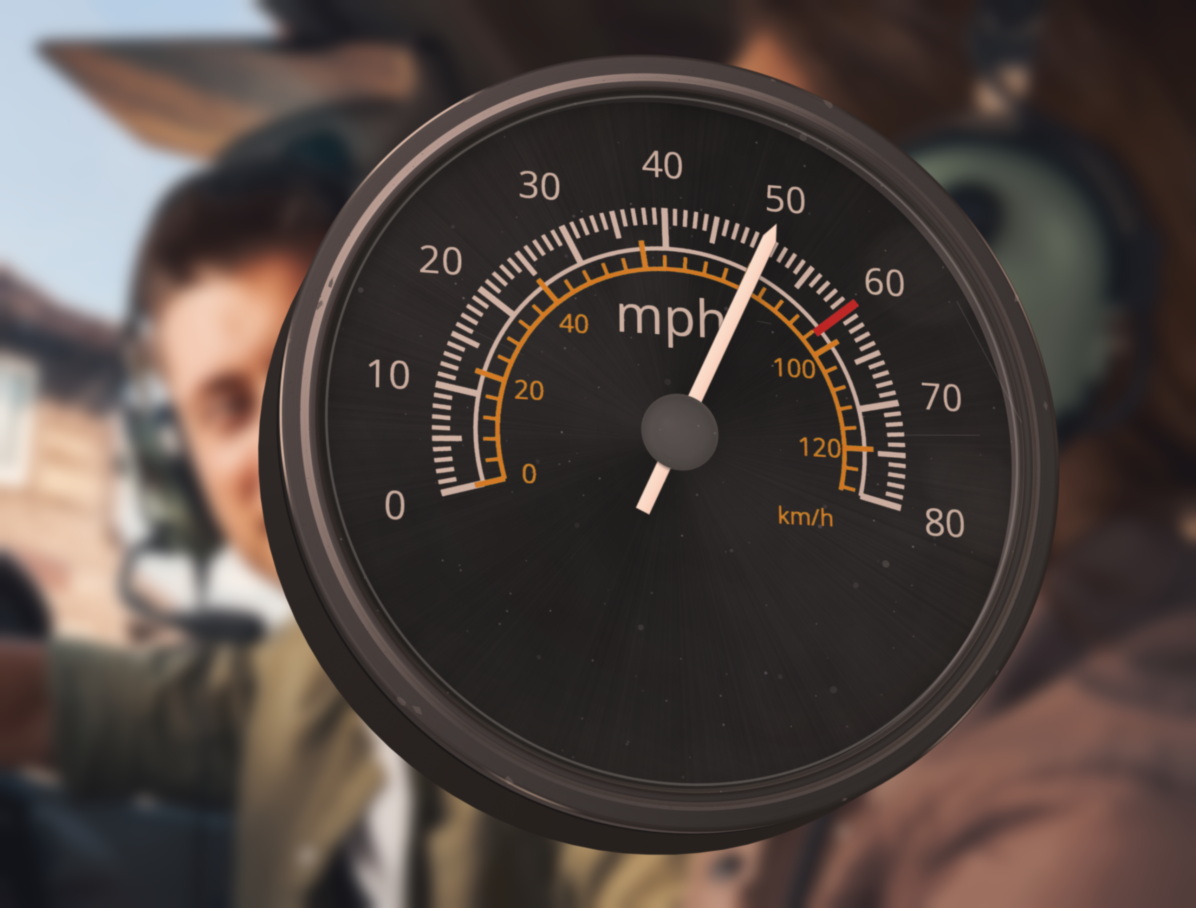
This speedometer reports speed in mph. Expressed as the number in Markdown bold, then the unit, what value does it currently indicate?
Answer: **50** mph
